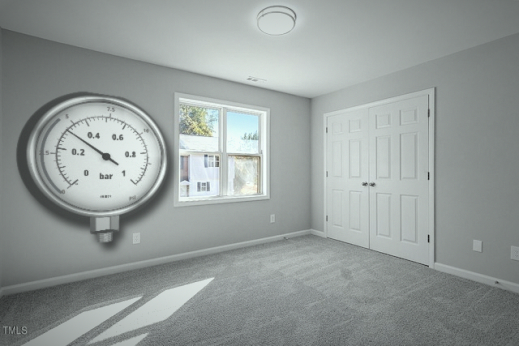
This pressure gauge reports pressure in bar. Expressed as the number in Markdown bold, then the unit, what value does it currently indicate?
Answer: **0.3** bar
